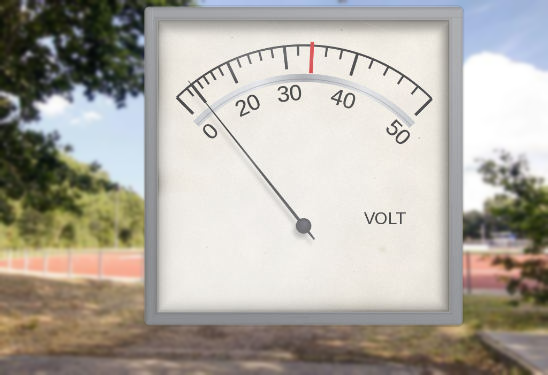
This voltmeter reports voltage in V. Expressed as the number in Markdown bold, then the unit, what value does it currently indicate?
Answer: **10** V
